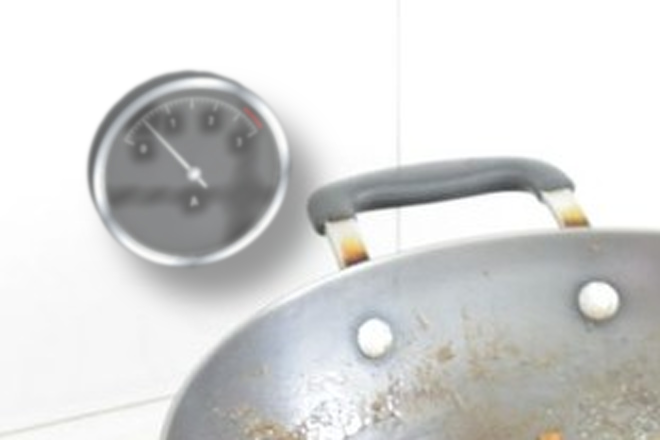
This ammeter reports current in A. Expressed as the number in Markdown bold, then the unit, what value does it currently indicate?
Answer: **0.5** A
